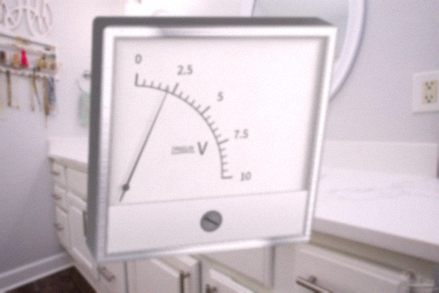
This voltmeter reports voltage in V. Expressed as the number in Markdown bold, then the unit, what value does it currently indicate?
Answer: **2** V
